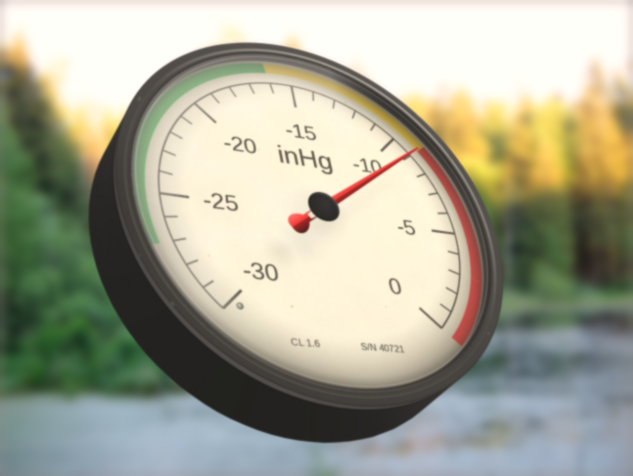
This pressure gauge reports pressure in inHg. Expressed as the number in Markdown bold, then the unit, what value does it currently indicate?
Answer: **-9** inHg
